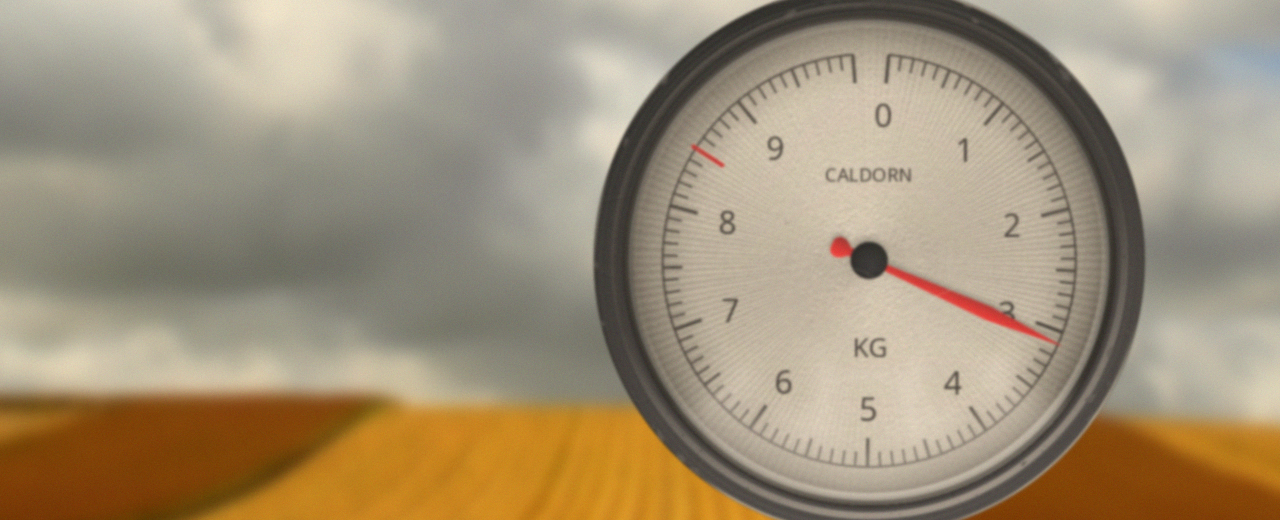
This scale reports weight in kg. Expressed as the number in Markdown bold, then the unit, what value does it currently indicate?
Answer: **3.1** kg
